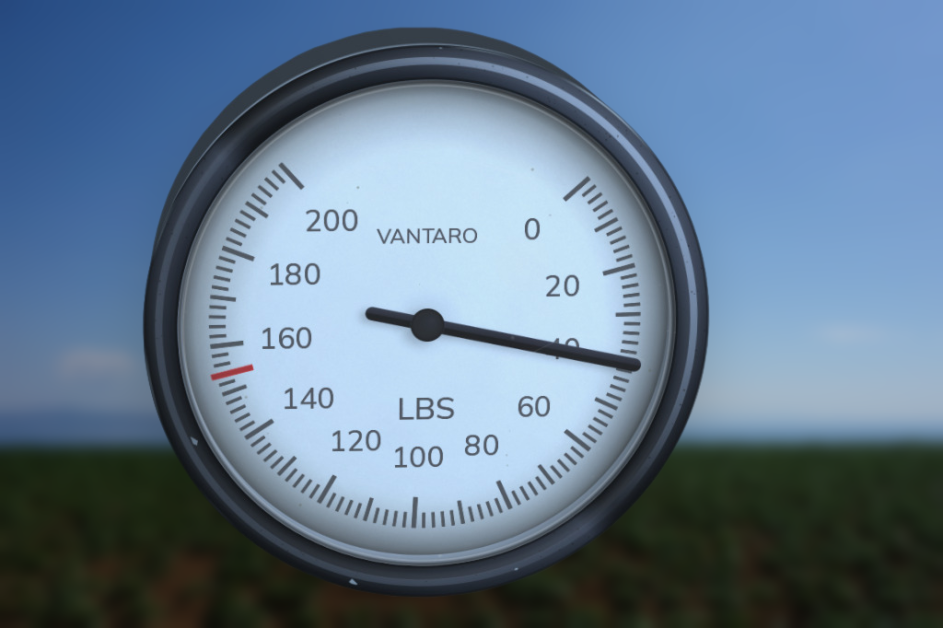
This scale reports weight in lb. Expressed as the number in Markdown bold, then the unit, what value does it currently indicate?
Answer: **40** lb
